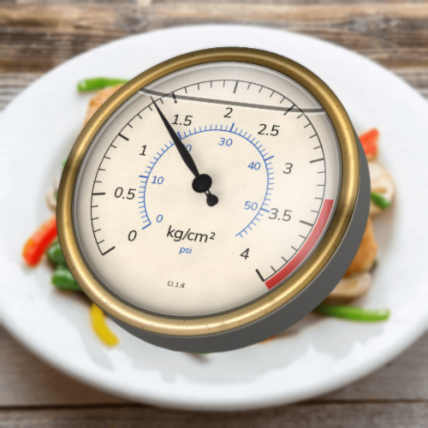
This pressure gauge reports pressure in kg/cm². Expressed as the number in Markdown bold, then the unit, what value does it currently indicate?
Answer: **1.35** kg/cm²
